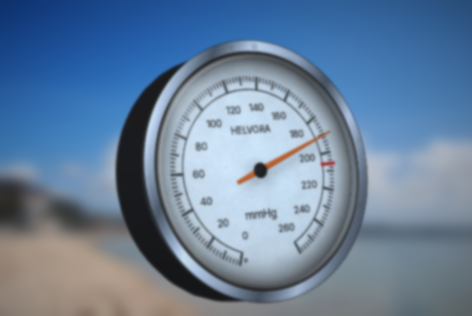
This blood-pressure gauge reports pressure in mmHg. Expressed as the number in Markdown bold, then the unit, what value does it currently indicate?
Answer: **190** mmHg
